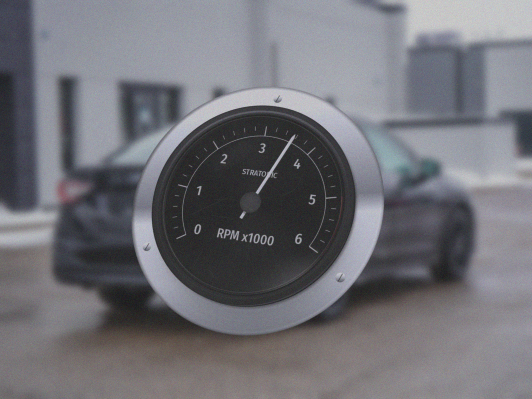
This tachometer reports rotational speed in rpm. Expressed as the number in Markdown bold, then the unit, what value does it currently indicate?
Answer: **3600** rpm
